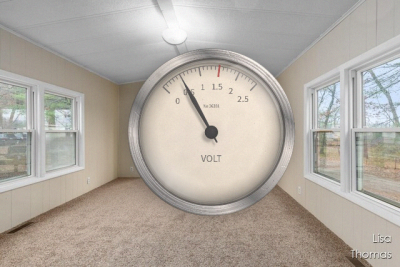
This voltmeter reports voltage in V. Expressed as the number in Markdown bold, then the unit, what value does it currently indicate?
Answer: **0.5** V
